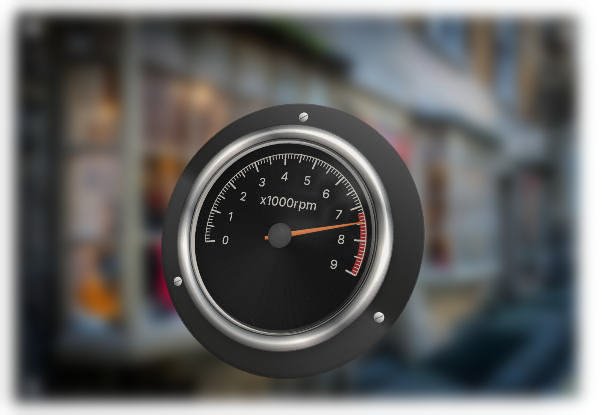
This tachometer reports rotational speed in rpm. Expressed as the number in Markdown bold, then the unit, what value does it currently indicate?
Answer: **7500** rpm
